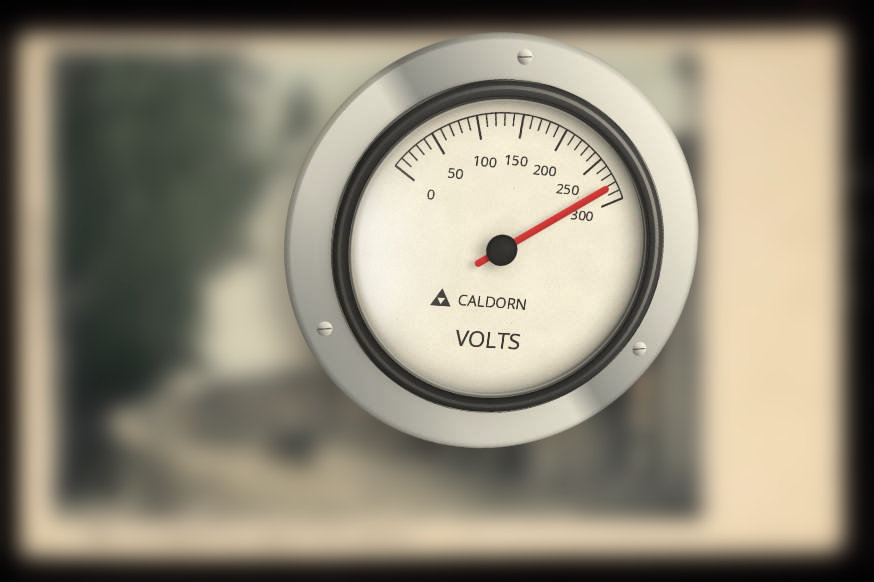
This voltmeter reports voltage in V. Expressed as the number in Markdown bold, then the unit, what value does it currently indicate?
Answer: **280** V
